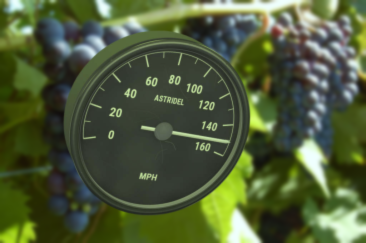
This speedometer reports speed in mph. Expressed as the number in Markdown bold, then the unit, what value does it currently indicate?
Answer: **150** mph
